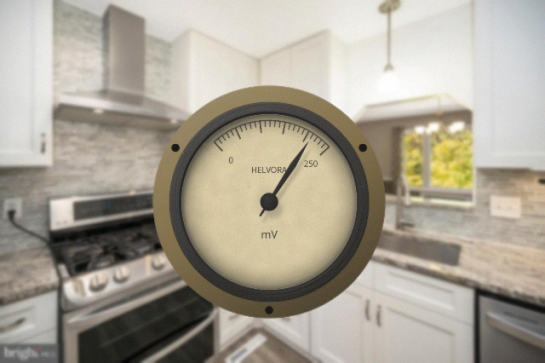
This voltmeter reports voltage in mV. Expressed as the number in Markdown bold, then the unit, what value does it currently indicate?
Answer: **210** mV
